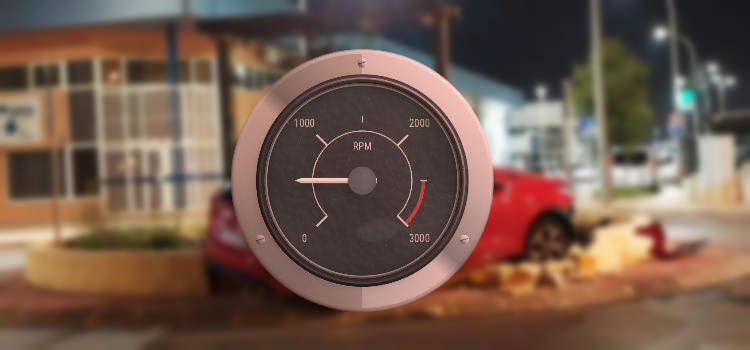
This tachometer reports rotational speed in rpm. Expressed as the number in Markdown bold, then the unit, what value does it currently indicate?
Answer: **500** rpm
